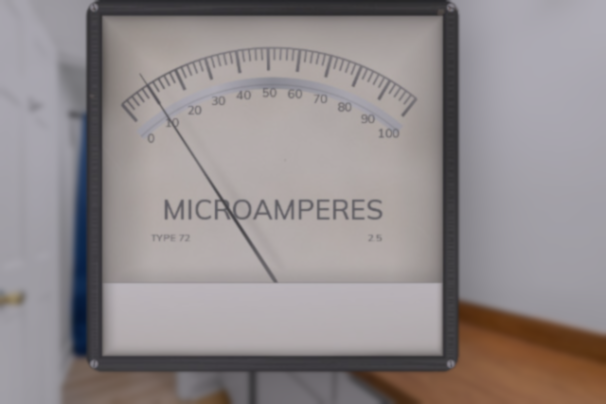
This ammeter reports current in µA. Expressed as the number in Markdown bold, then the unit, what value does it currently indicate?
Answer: **10** µA
